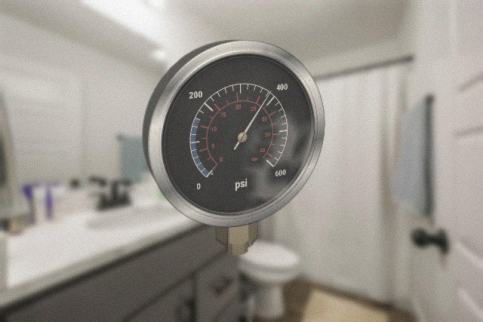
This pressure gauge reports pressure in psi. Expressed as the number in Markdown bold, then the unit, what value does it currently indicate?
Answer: **380** psi
